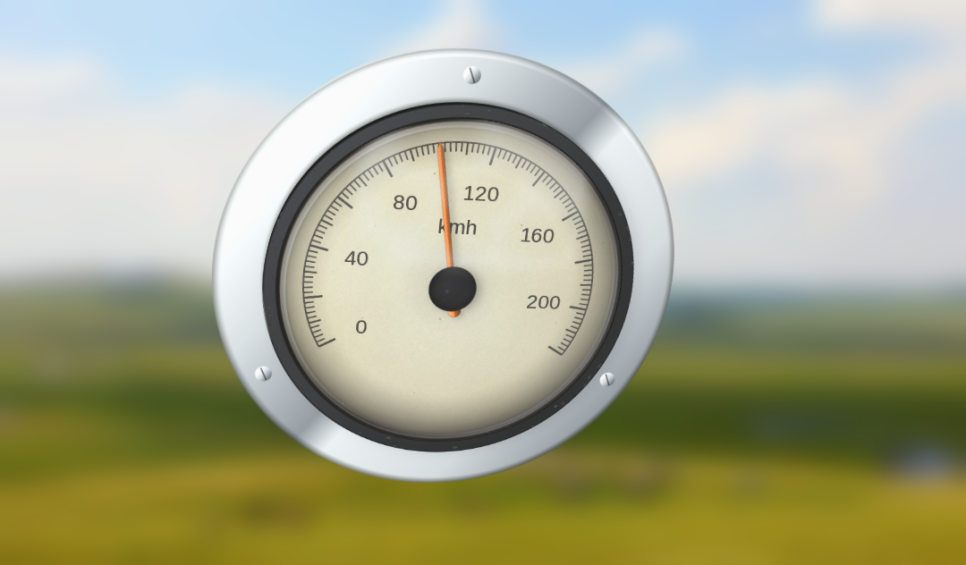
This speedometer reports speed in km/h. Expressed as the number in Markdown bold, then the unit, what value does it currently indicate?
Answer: **100** km/h
